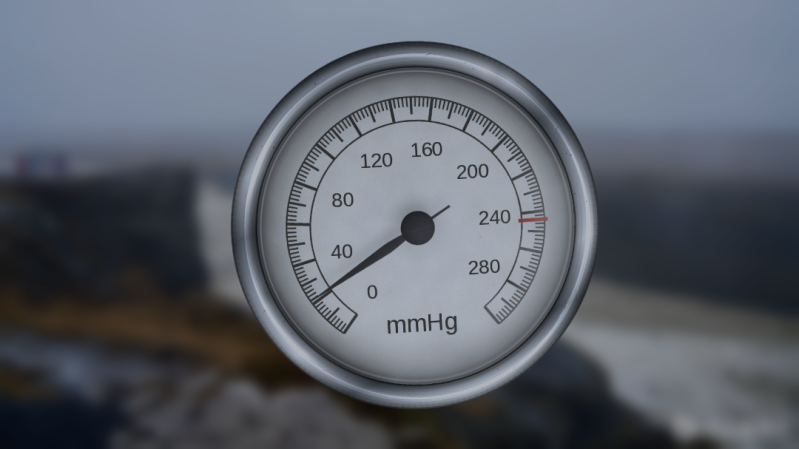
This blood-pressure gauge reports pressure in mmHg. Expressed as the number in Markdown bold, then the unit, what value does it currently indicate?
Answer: **22** mmHg
